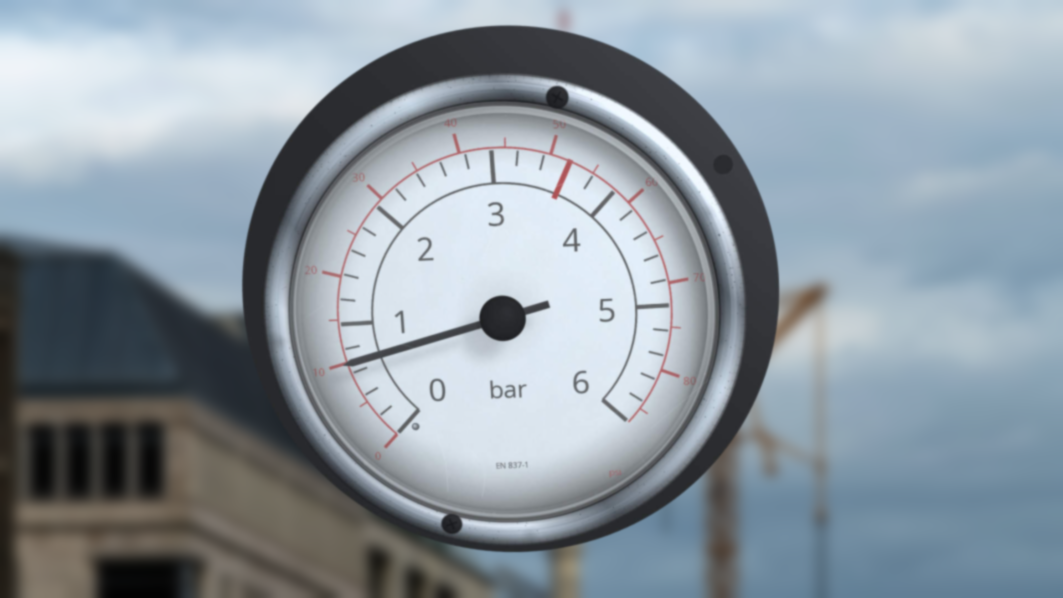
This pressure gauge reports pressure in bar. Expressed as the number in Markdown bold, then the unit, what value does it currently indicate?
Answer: **0.7** bar
